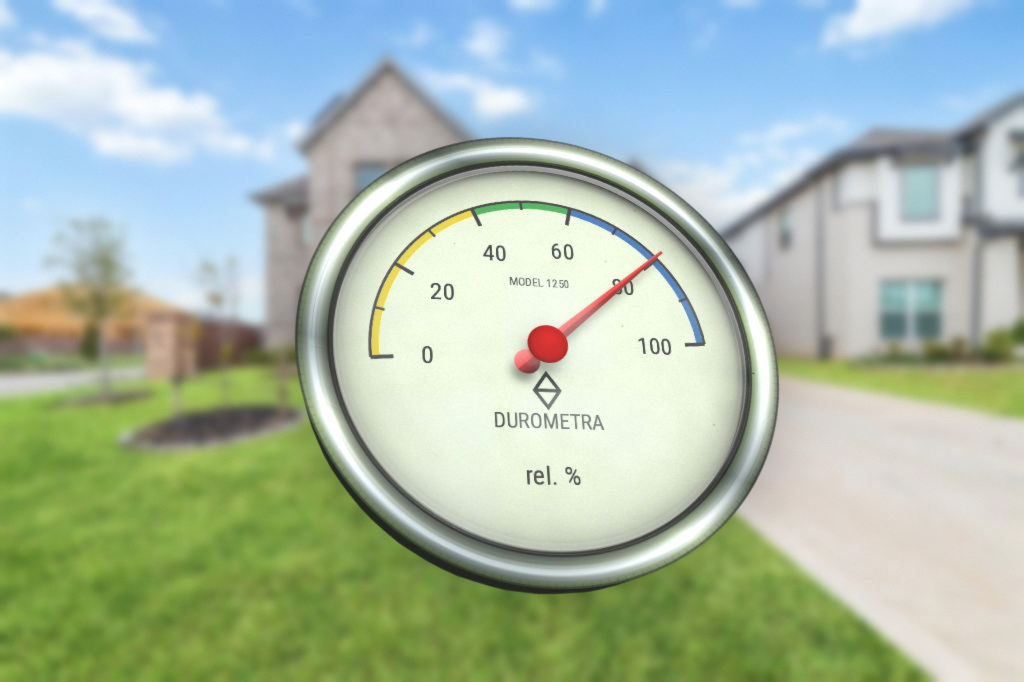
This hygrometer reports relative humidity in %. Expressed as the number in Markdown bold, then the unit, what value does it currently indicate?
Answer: **80** %
